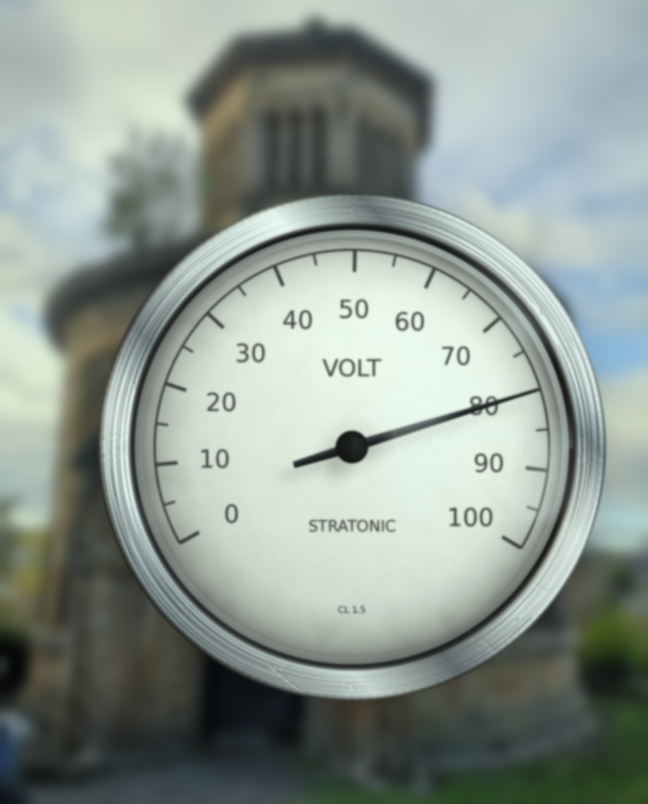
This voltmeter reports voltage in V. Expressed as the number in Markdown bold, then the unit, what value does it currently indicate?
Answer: **80** V
